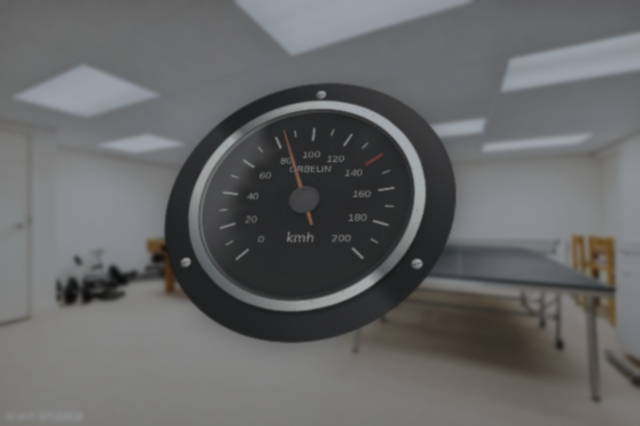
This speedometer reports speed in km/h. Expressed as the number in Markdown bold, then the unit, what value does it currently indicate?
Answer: **85** km/h
